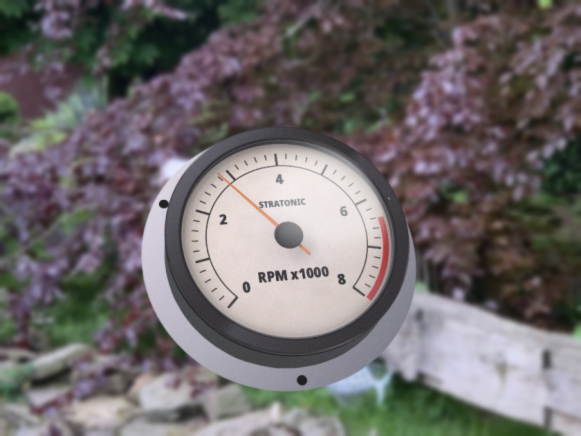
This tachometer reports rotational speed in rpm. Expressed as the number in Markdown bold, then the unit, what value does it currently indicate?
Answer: **2800** rpm
